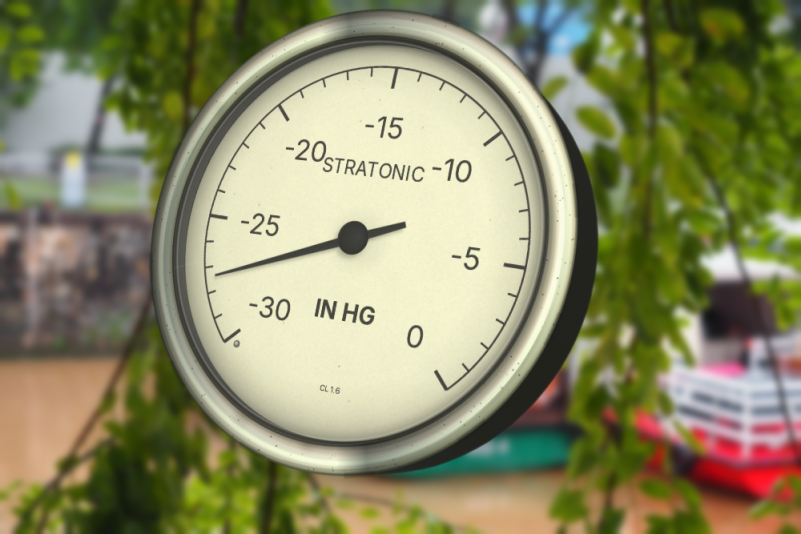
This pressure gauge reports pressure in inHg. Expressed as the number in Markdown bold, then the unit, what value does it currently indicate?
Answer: **-27.5** inHg
